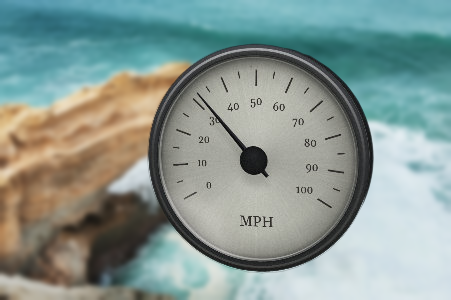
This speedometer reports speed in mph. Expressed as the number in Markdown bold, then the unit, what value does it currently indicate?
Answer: **32.5** mph
